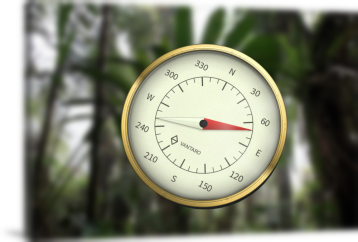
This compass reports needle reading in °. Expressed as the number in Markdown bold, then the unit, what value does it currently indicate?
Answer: **70** °
